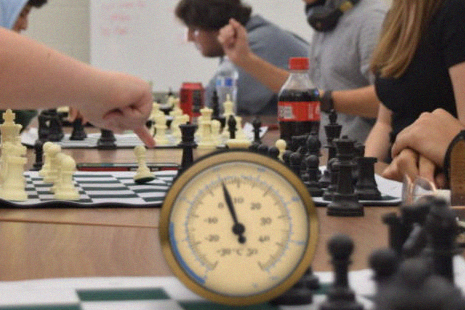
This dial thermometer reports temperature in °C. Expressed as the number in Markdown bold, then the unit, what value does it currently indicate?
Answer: **5** °C
